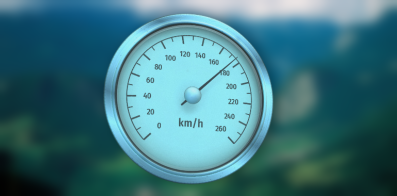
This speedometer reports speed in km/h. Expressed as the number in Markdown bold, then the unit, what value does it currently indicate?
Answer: **175** km/h
